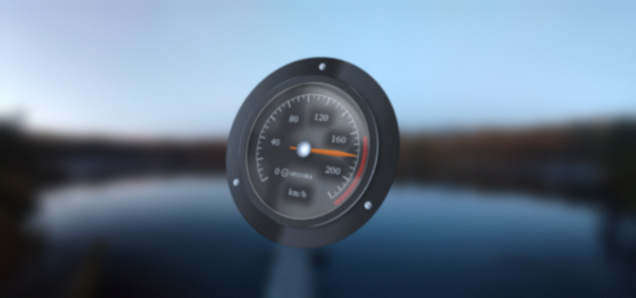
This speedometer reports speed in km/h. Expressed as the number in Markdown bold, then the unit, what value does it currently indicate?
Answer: **180** km/h
